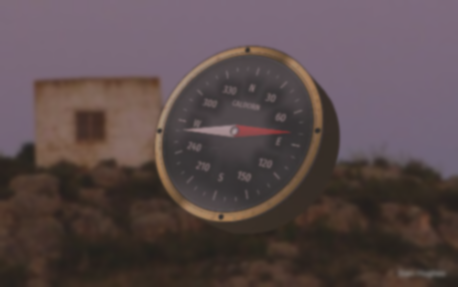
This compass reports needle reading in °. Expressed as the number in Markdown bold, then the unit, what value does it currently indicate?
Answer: **80** °
